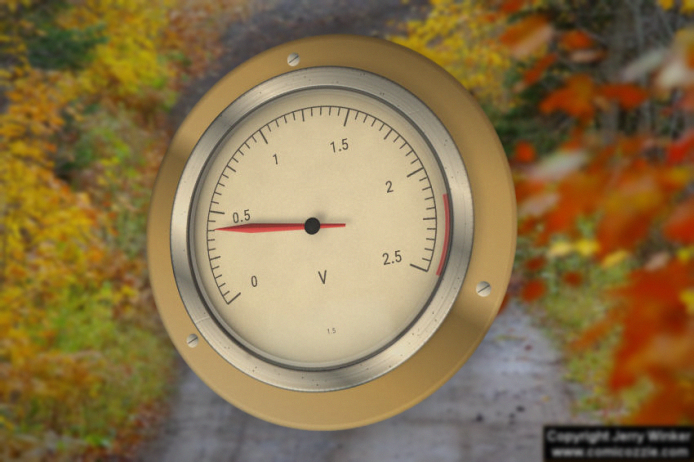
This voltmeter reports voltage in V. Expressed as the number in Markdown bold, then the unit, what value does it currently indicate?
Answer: **0.4** V
